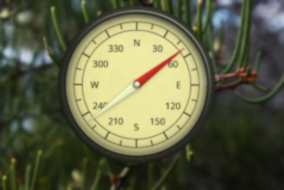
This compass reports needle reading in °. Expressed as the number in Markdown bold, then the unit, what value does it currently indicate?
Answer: **52.5** °
